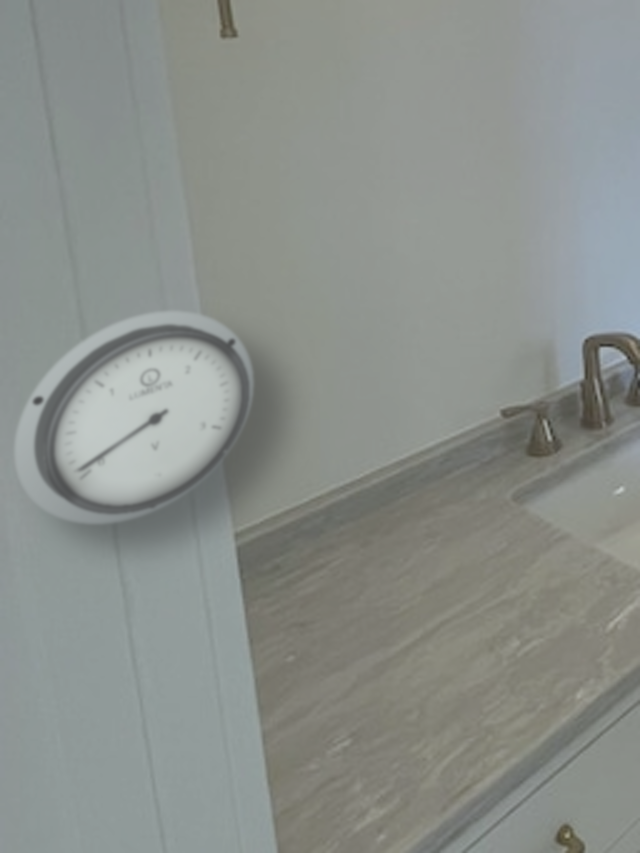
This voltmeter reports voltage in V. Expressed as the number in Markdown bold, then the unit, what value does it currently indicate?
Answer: **0.1** V
